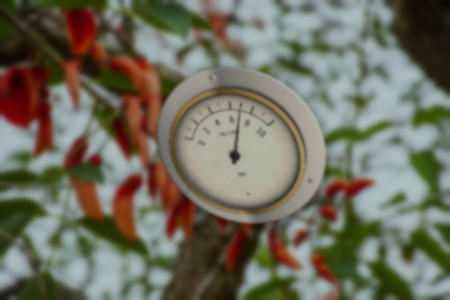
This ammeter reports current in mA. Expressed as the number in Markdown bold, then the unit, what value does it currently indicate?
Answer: **7** mA
